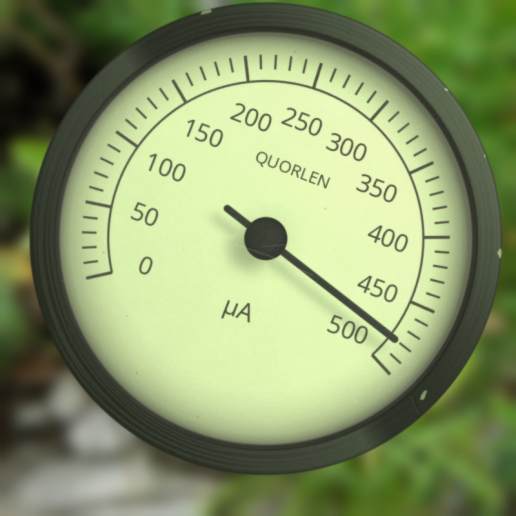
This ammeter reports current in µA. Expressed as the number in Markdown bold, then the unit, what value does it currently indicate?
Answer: **480** µA
